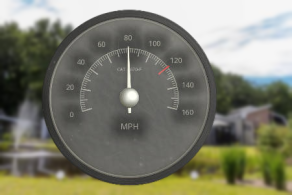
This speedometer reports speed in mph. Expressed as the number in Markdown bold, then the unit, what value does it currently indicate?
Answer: **80** mph
